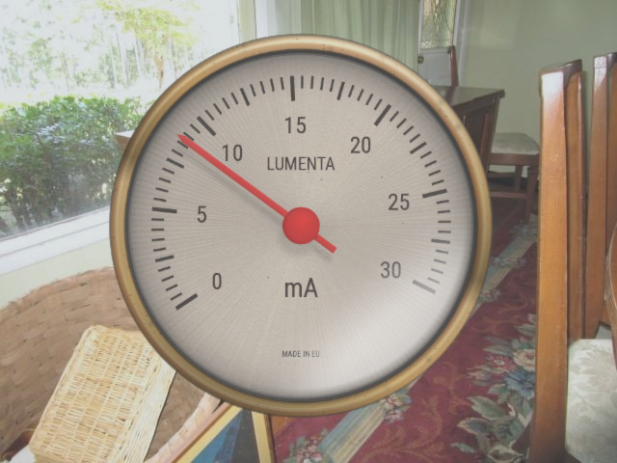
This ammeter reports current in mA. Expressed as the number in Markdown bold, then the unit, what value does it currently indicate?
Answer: **8.75** mA
